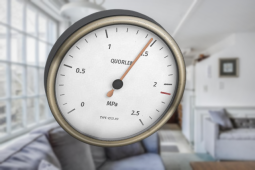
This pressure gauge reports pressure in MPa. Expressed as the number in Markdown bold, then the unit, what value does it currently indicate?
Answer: **1.45** MPa
